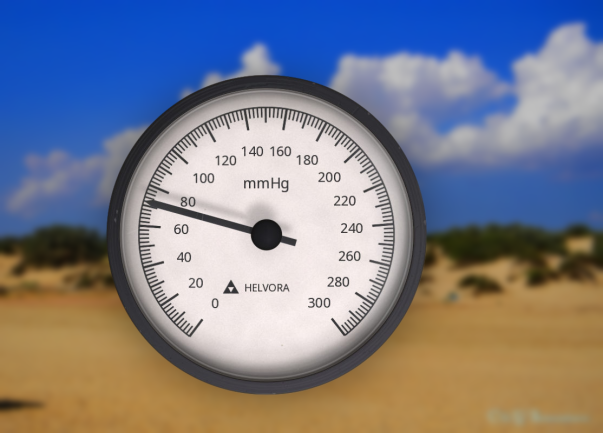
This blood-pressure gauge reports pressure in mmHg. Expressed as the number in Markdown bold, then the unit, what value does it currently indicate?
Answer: **72** mmHg
